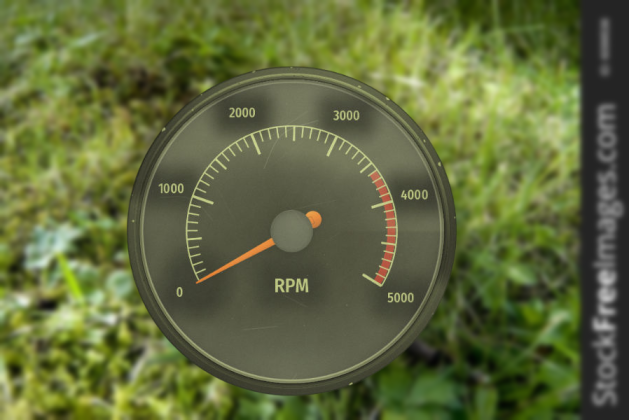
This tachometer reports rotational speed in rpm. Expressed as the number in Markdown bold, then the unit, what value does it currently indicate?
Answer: **0** rpm
